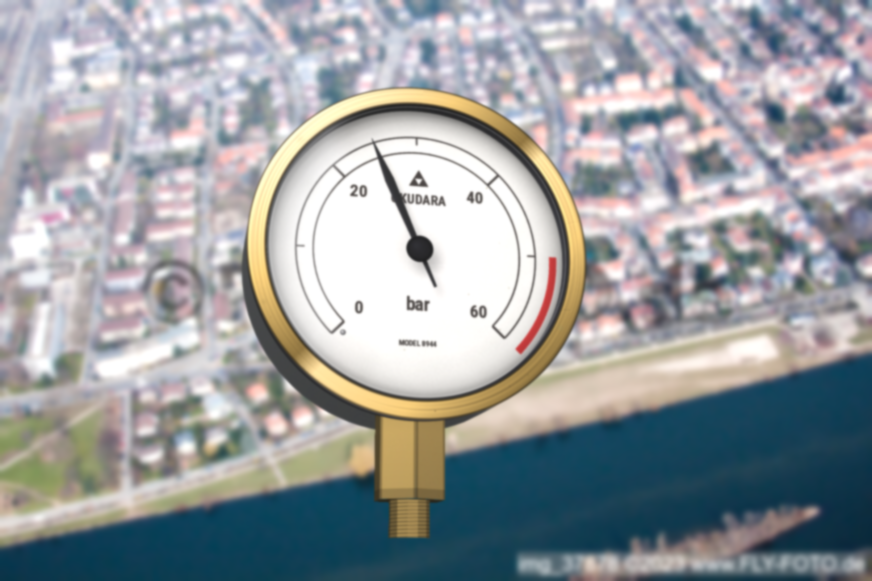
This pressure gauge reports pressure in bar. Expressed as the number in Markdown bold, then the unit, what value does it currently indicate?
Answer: **25** bar
